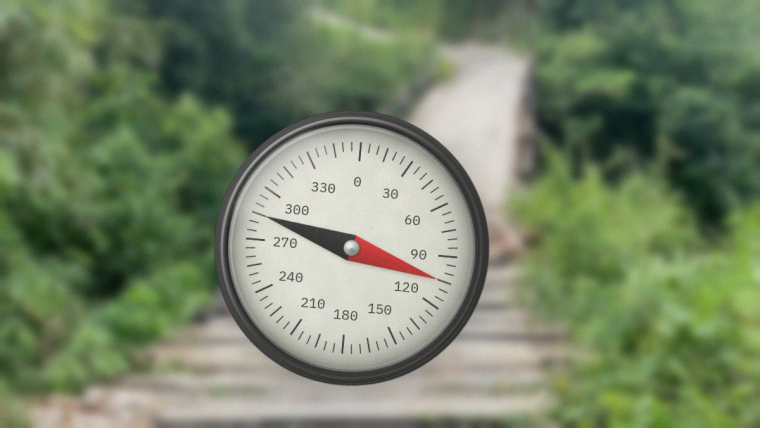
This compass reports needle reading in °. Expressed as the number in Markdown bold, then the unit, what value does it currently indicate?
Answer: **105** °
